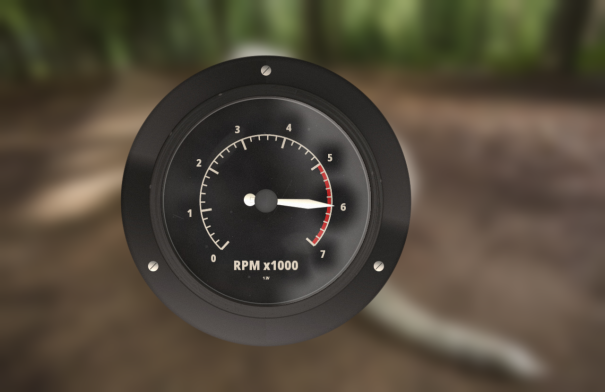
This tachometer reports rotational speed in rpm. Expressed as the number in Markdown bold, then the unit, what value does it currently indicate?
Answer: **6000** rpm
